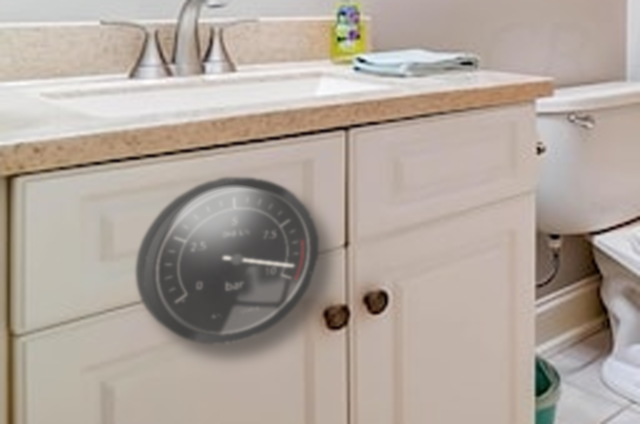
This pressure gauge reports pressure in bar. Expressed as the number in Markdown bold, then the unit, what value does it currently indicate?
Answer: **9.5** bar
